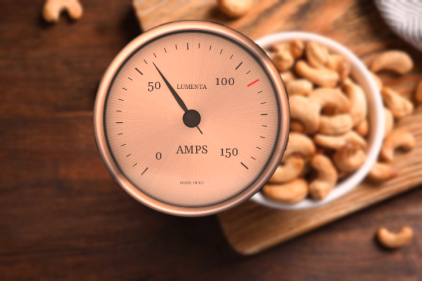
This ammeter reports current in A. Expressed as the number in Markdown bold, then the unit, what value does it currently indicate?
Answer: **57.5** A
